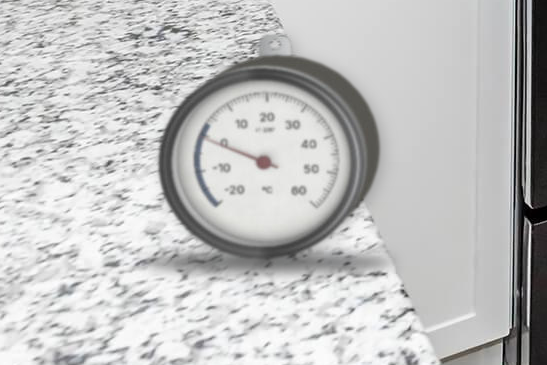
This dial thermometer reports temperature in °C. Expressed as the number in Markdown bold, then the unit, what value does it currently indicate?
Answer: **0** °C
